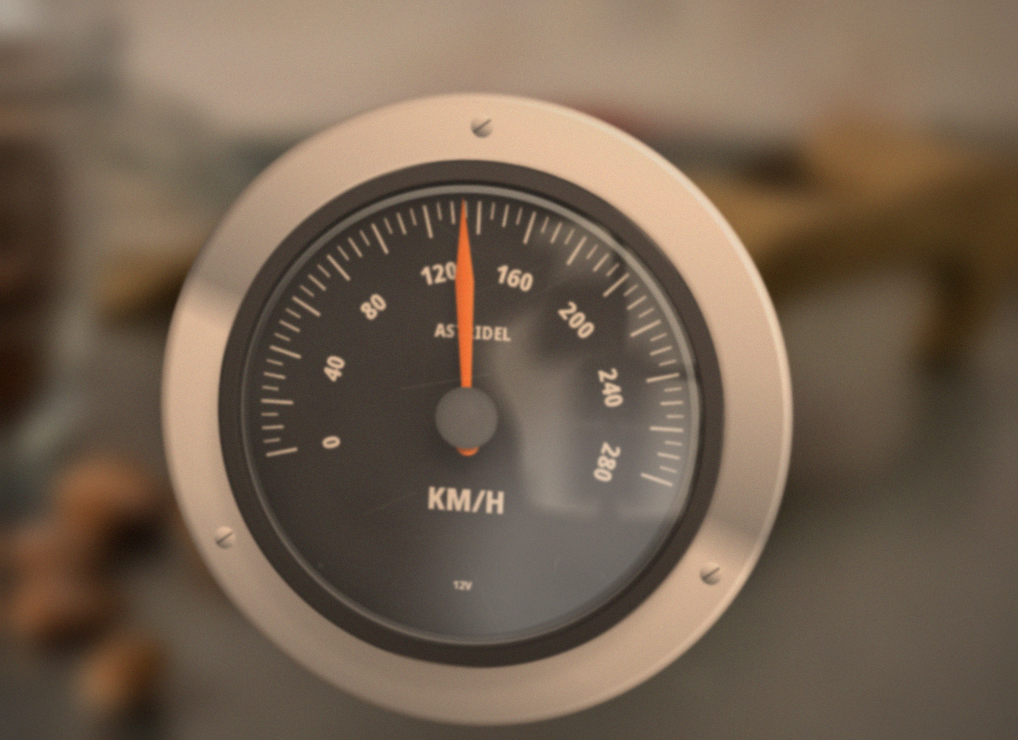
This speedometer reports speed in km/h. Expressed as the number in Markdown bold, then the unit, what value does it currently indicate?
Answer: **135** km/h
